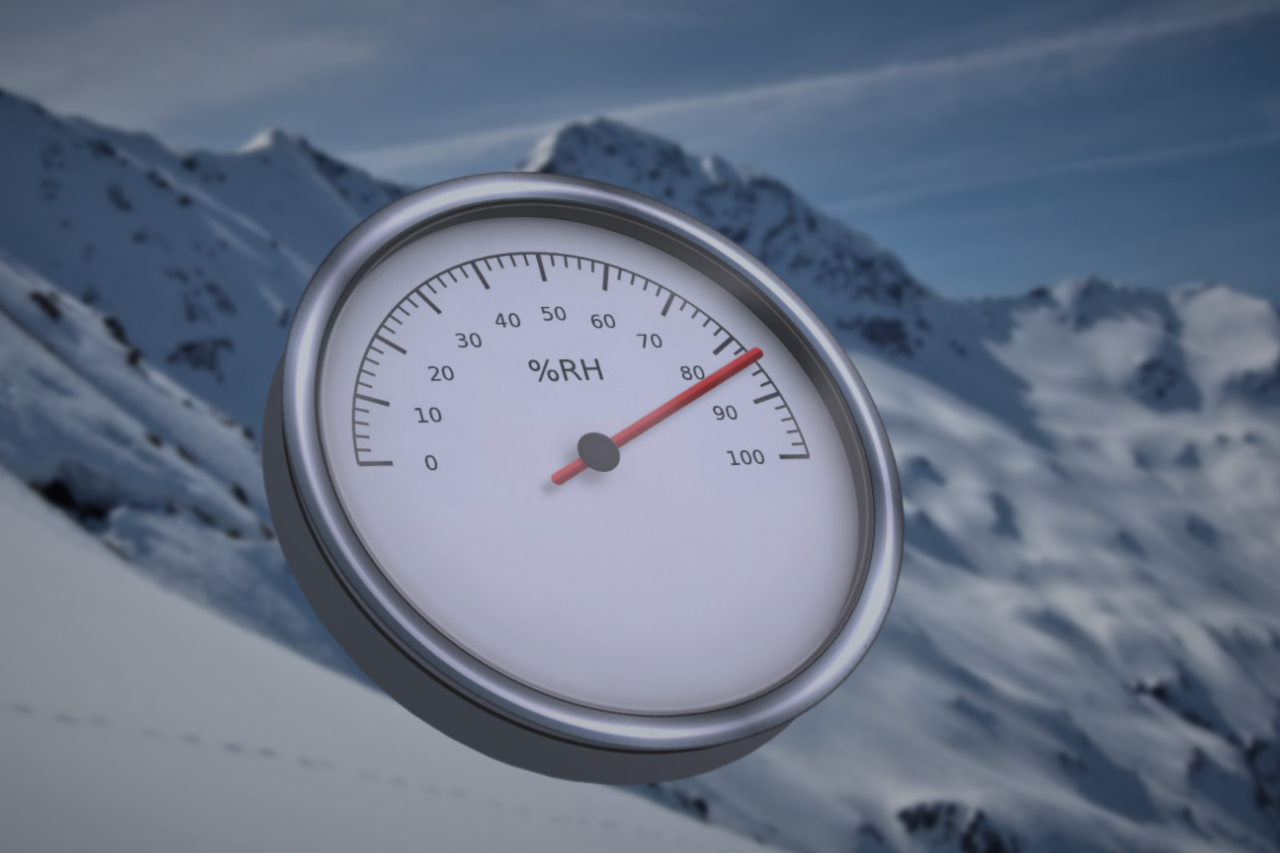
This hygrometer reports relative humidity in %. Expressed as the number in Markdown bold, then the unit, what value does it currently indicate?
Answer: **84** %
